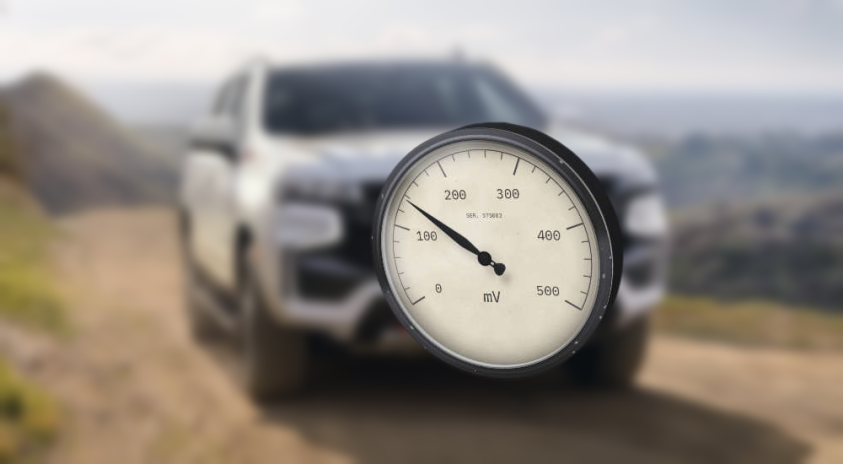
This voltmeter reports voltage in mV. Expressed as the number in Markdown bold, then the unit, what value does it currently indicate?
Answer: **140** mV
